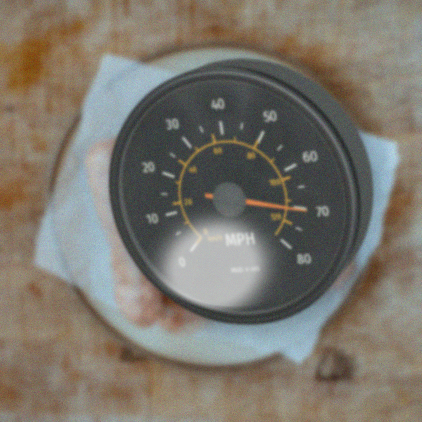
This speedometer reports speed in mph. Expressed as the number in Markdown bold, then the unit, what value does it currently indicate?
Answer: **70** mph
